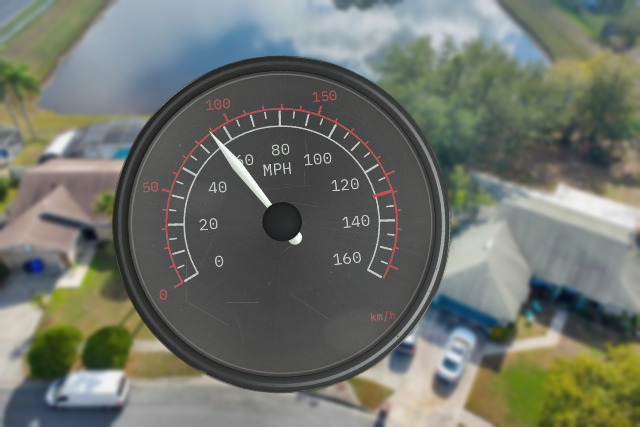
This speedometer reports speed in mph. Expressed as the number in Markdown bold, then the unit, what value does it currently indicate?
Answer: **55** mph
